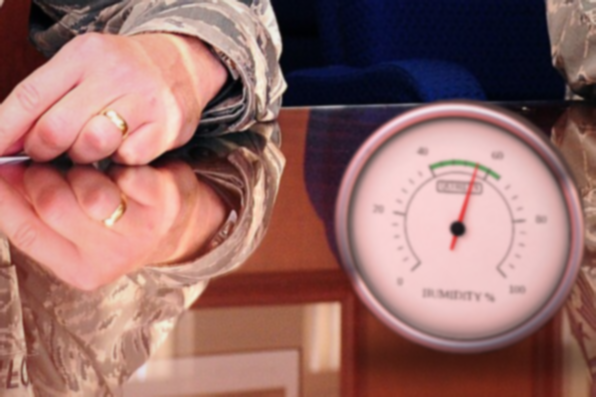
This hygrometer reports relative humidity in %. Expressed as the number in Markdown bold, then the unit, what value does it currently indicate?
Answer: **56** %
